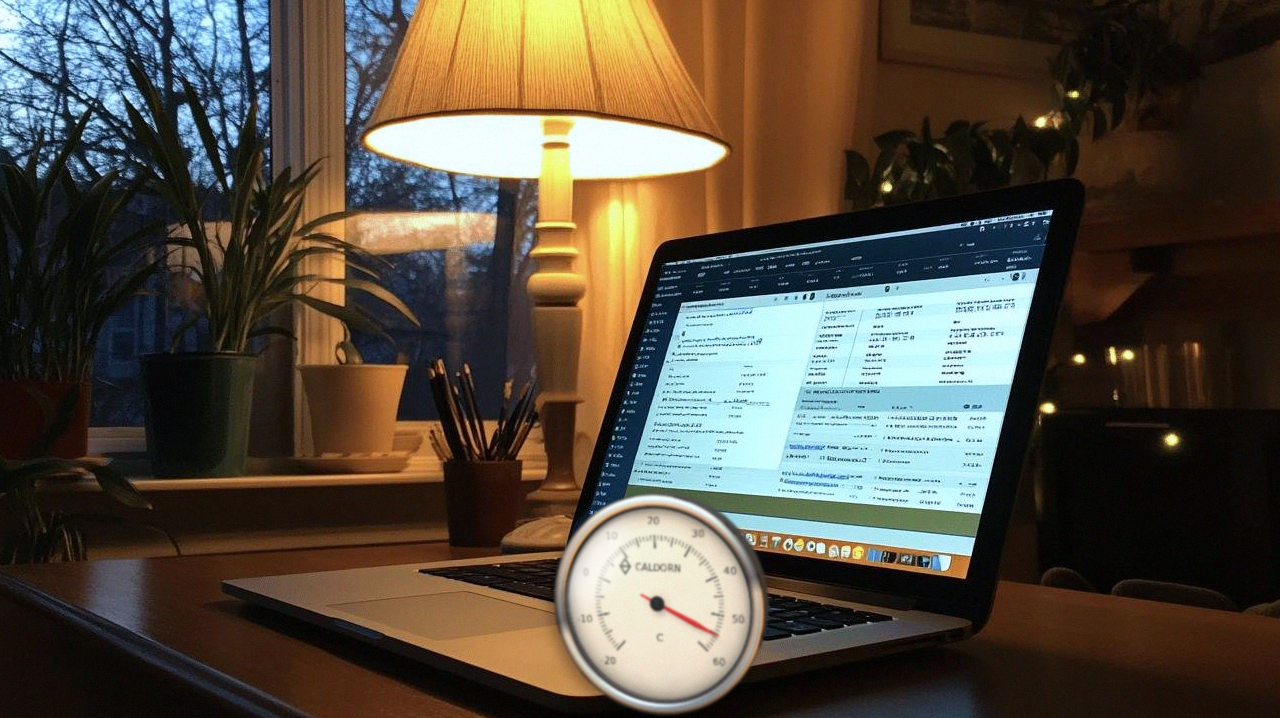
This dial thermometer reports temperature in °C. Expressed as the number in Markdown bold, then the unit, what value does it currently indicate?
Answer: **55** °C
